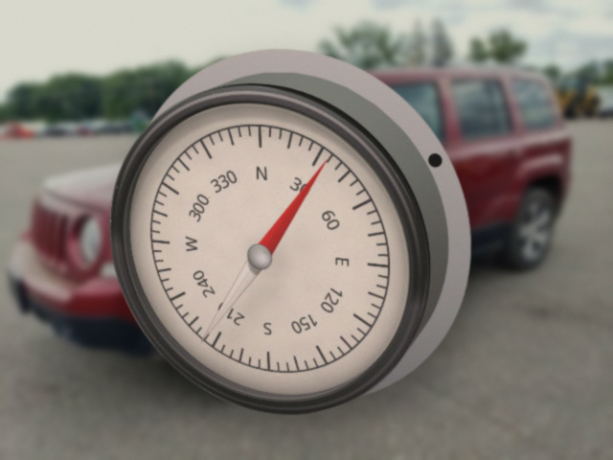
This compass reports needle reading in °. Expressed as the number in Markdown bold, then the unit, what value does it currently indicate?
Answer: **35** °
